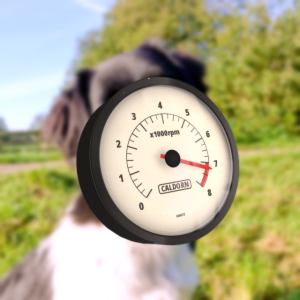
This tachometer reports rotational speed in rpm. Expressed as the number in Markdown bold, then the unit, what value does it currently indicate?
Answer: **7250** rpm
